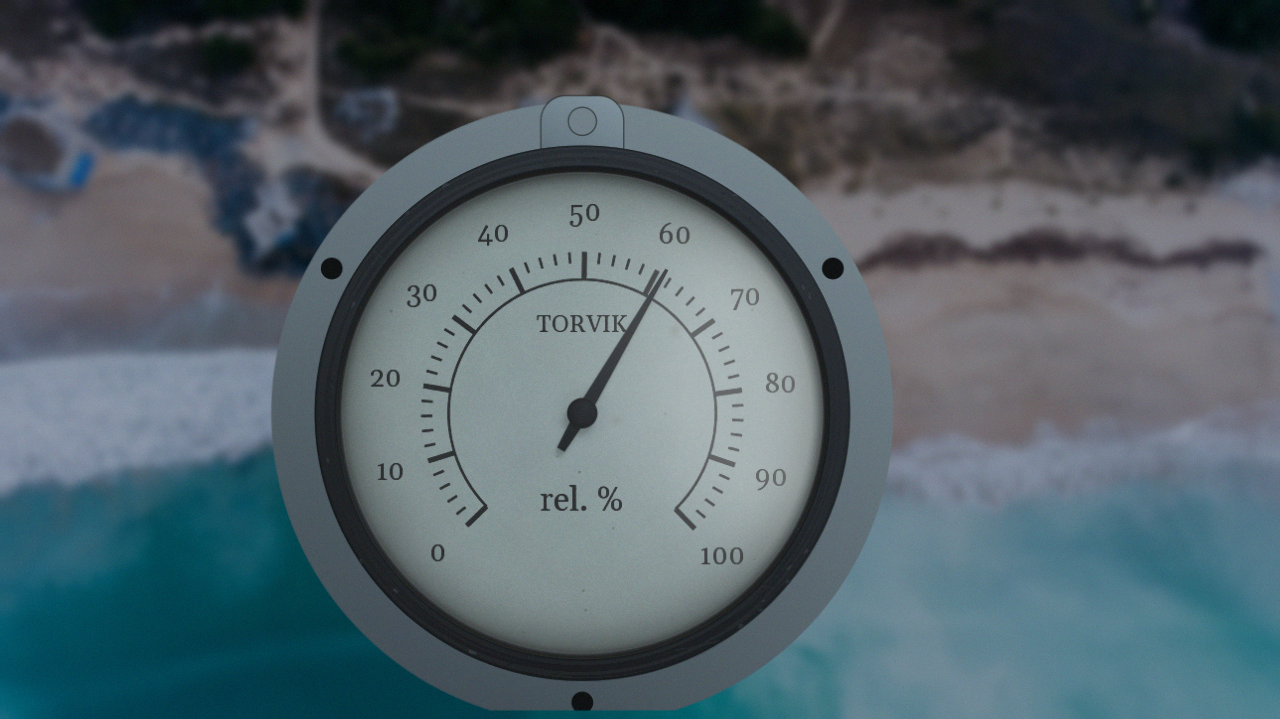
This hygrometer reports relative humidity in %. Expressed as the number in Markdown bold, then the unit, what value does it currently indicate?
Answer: **61** %
